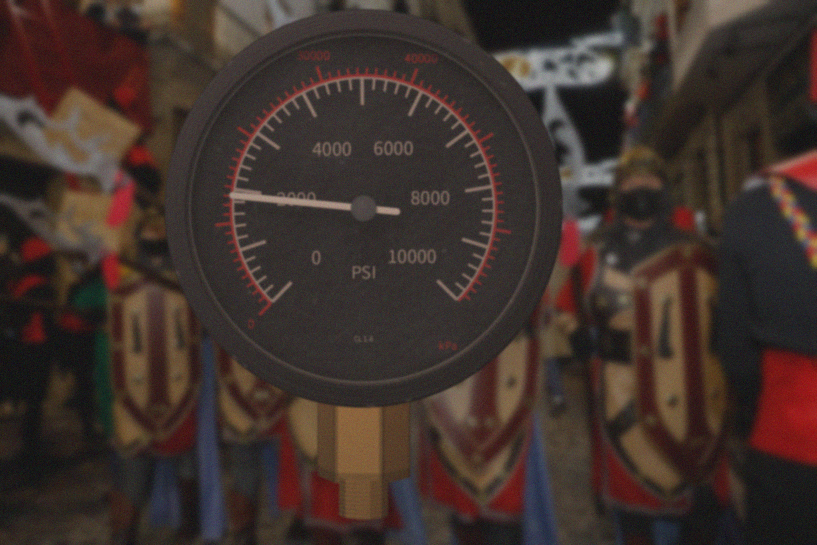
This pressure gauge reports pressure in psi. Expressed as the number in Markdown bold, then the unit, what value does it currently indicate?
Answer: **1900** psi
